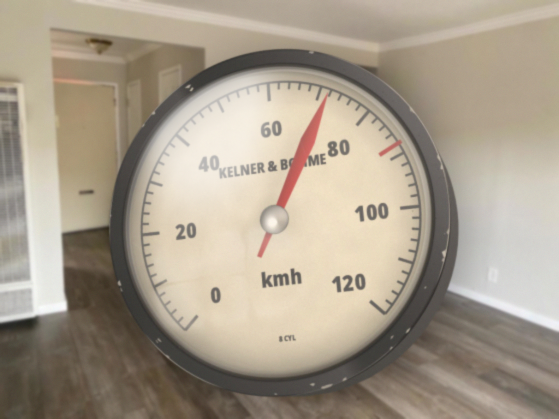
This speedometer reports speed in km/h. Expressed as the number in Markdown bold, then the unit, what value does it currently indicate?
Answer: **72** km/h
